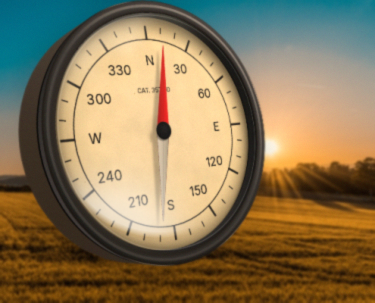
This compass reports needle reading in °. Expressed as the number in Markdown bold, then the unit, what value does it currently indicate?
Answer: **10** °
